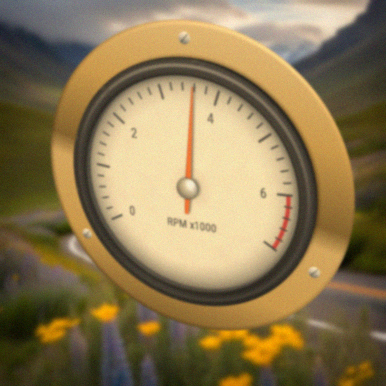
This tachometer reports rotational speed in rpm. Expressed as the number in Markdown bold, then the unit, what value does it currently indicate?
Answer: **3600** rpm
